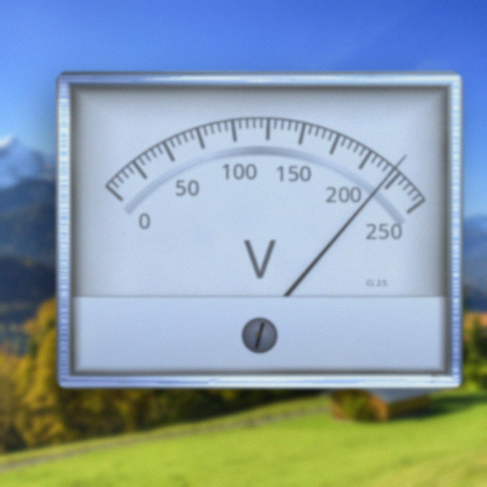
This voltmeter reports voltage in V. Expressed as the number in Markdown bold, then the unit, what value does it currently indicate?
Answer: **220** V
